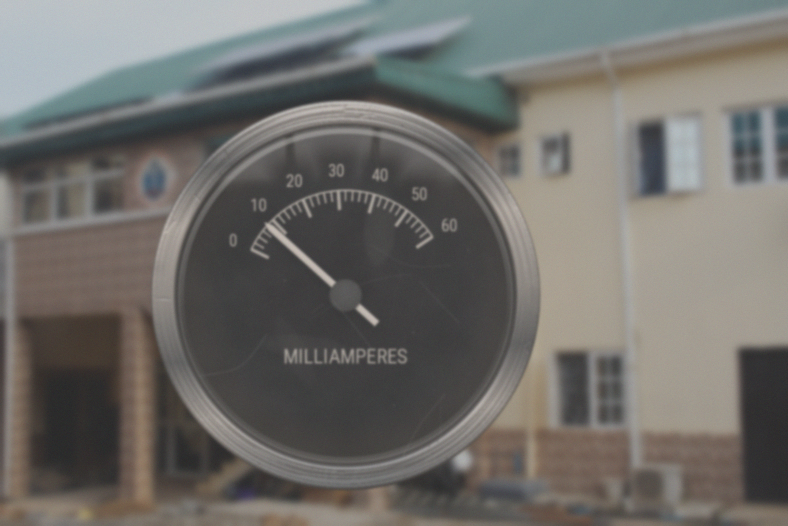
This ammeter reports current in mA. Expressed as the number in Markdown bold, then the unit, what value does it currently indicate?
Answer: **8** mA
